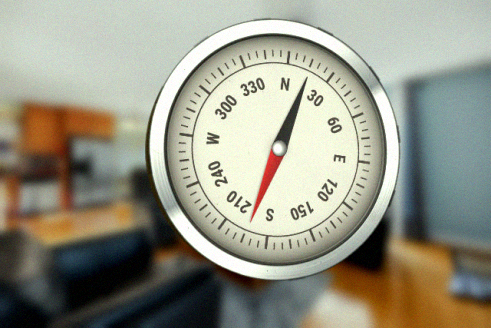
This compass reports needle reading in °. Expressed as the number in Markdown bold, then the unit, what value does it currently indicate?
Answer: **195** °
